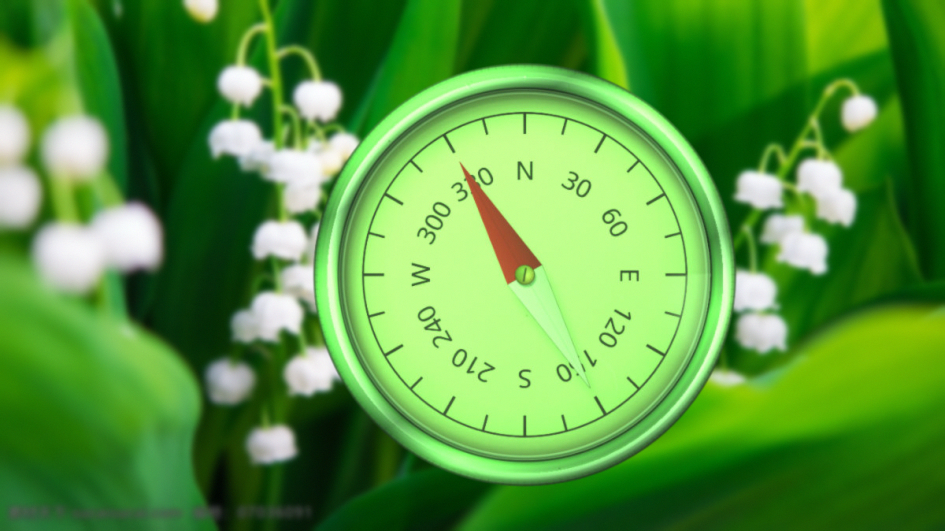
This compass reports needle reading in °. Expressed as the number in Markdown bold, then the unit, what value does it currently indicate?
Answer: **330** °
